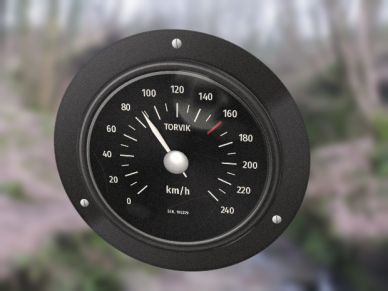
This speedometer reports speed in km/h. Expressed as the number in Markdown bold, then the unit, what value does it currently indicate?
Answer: **90** km/h
